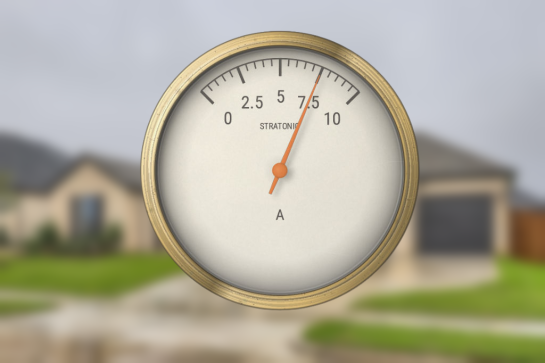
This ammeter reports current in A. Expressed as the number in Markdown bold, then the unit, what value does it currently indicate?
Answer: **7.5** A
